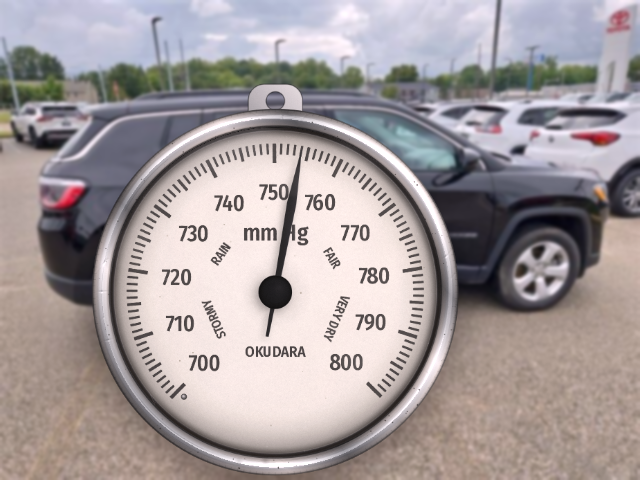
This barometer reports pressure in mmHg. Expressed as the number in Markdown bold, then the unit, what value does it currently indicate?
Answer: **754** mmHg
